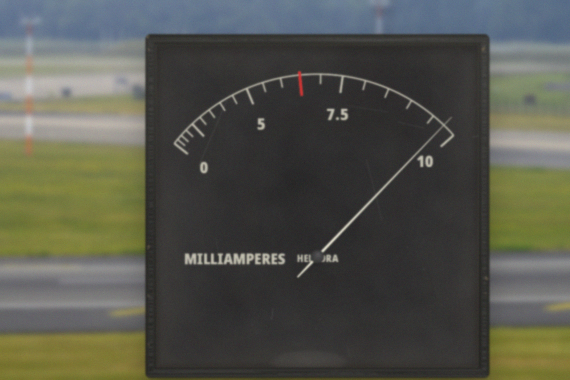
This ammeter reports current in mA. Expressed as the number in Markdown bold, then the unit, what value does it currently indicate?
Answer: **9.75** mA
